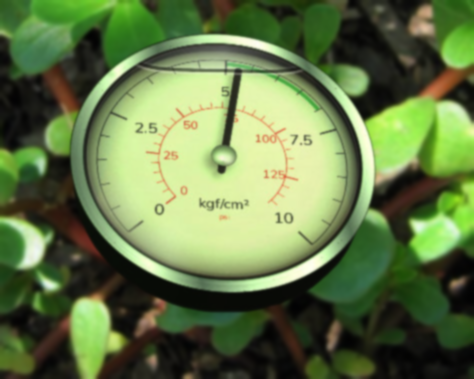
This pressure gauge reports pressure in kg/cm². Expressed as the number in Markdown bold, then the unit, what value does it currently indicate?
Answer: **5.25** kg/cm²
